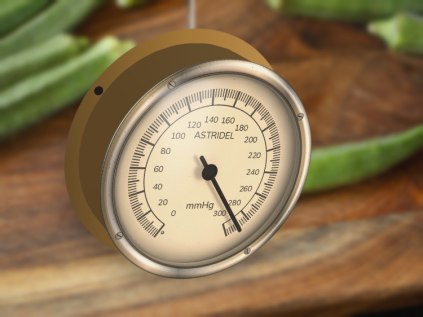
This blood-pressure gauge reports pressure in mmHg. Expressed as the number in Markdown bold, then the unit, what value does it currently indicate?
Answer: **290** mmHg
